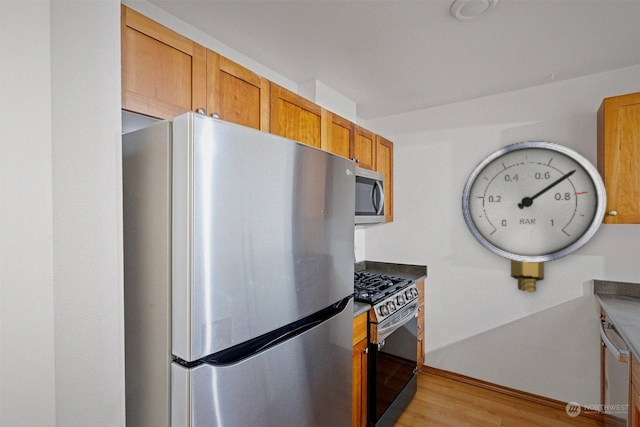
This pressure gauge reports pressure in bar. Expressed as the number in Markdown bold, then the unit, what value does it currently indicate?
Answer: **0.7** bar
